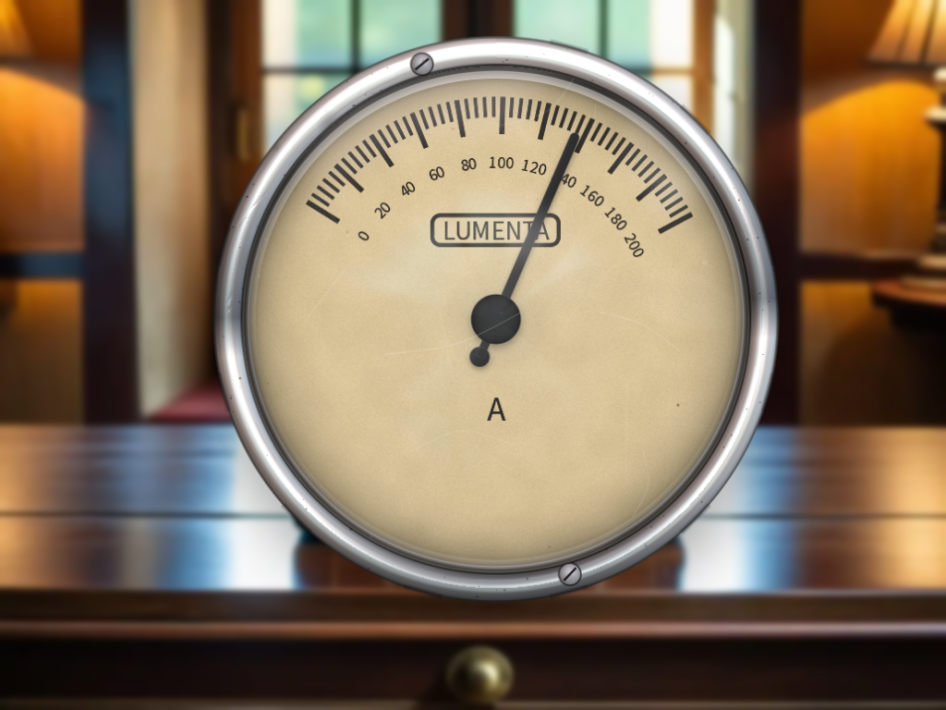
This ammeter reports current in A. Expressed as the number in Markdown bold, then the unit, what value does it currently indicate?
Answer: **136** A
